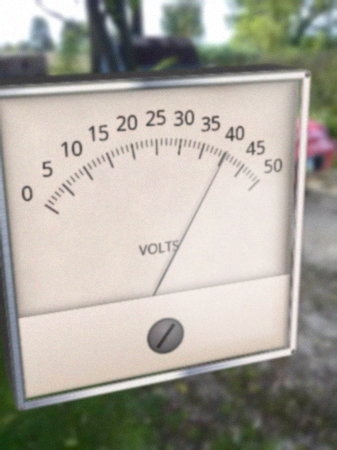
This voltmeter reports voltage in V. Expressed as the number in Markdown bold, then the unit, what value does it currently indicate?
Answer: **40** V
